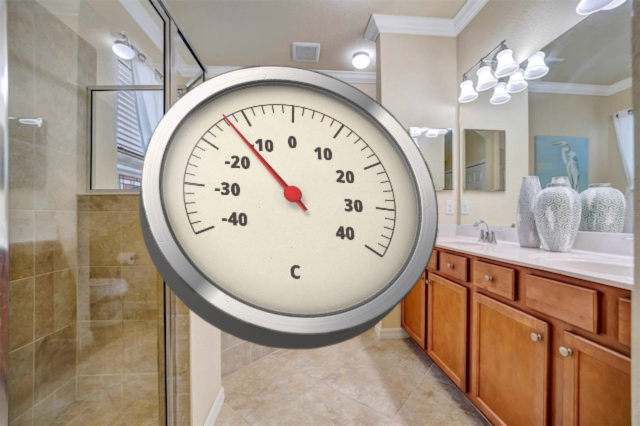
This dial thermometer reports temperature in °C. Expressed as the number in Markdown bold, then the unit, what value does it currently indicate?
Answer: **-14** °C
